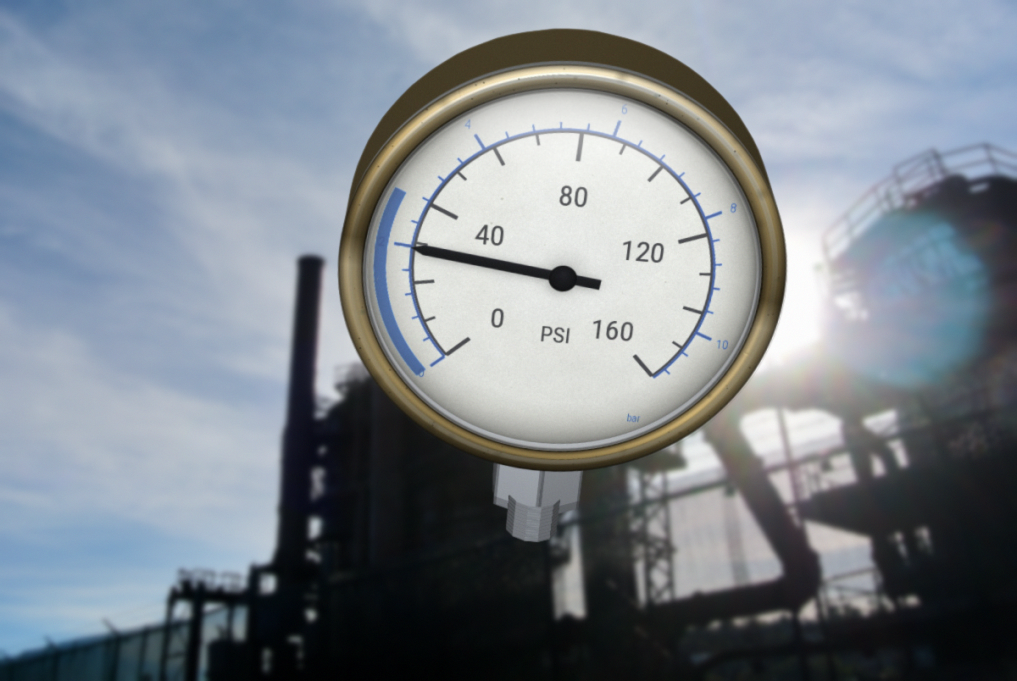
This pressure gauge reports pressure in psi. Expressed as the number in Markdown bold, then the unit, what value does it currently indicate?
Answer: **30** psi
